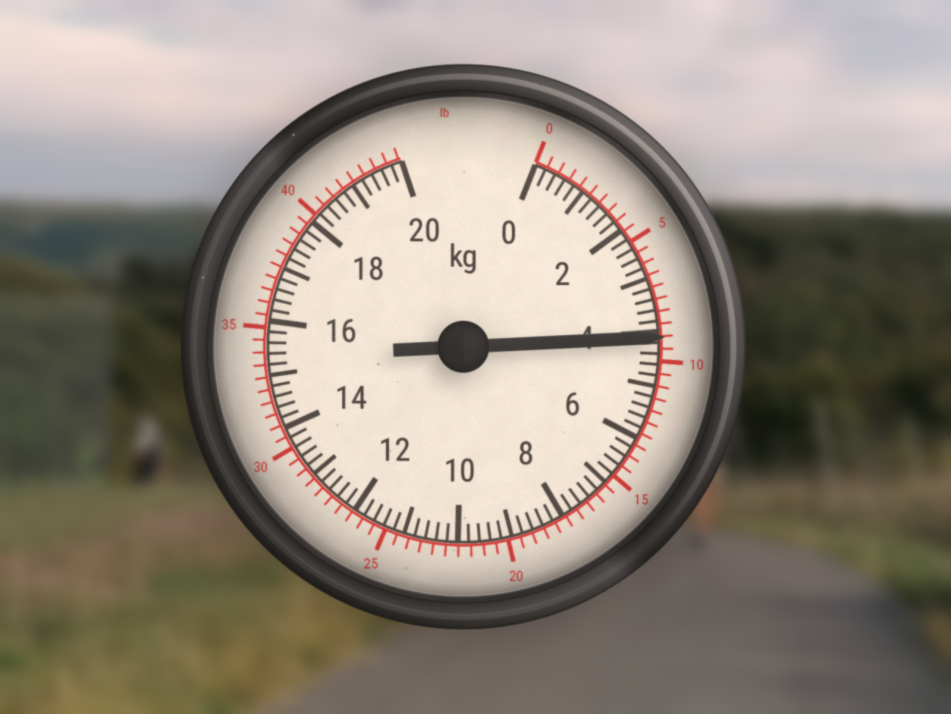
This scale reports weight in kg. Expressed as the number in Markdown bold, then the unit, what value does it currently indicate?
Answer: **4.1** kg
